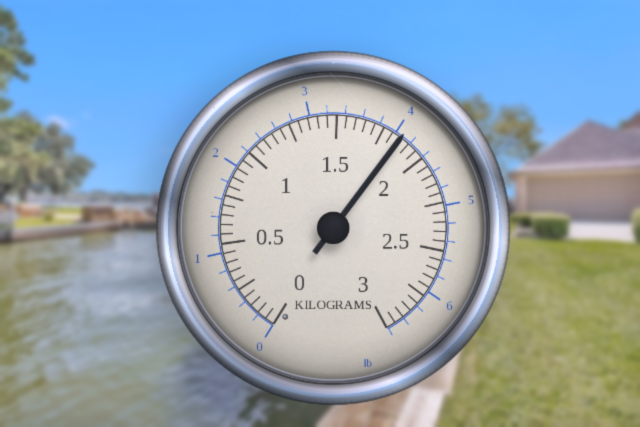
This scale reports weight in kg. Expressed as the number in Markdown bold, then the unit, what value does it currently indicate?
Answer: **1.85** kg
